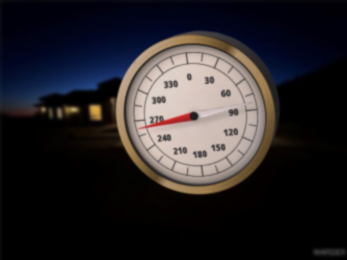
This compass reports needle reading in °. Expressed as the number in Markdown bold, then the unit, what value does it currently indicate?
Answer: **262.5** °
